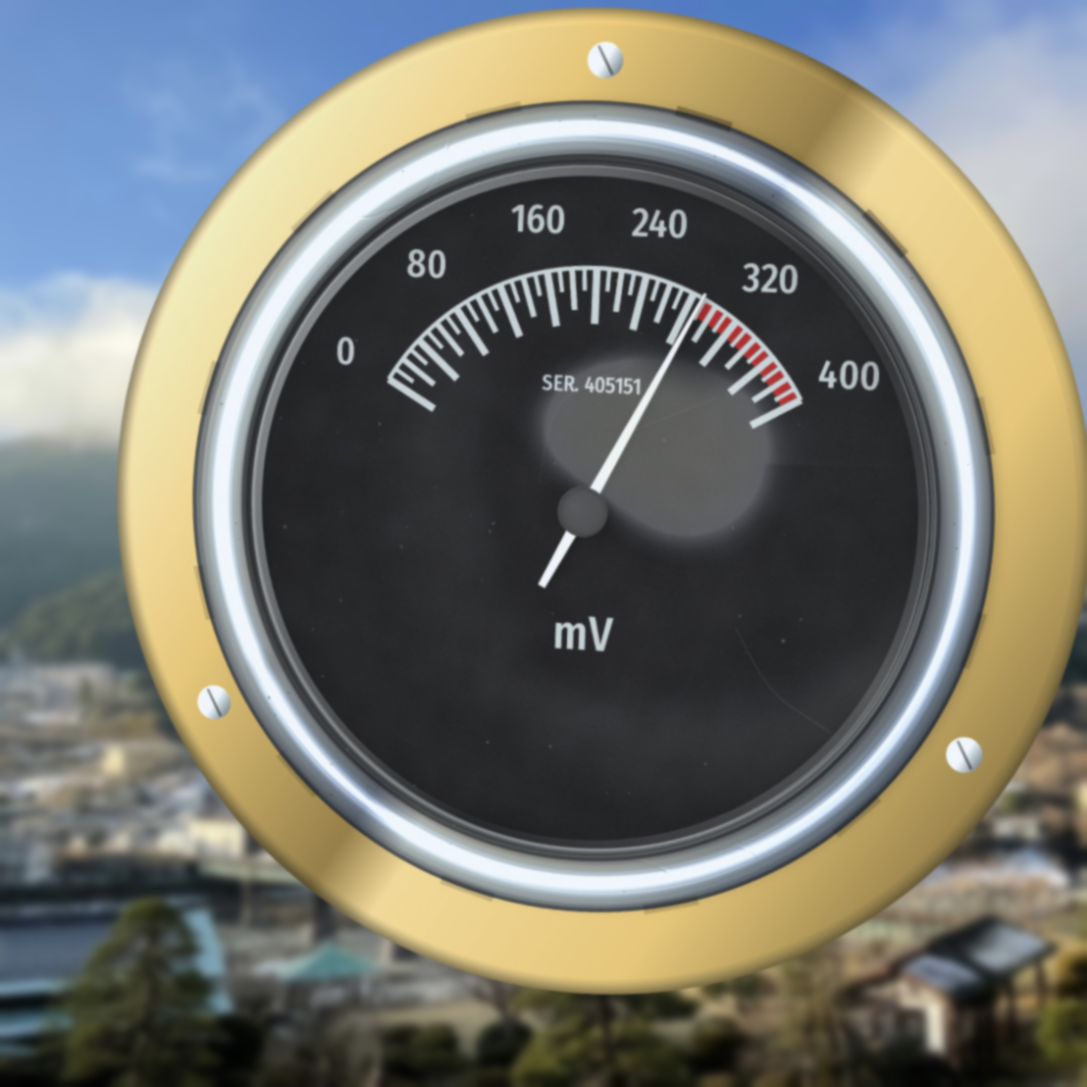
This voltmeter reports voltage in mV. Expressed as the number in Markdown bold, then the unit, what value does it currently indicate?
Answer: **290** mV
